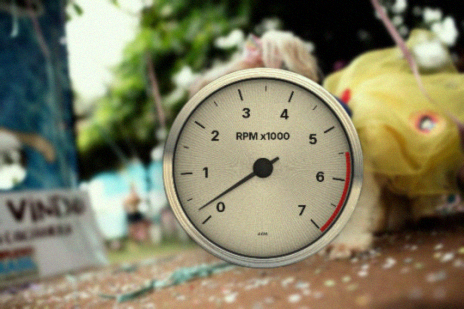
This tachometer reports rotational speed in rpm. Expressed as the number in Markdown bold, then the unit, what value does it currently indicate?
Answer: **250** rpm
